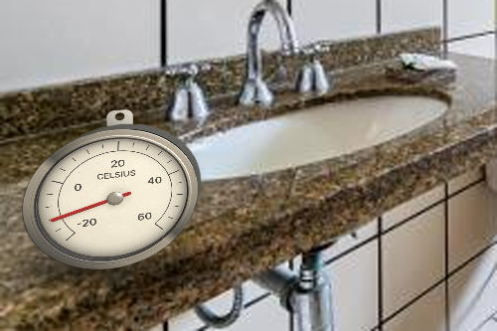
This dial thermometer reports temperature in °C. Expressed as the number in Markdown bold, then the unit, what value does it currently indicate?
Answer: **-12** °C
